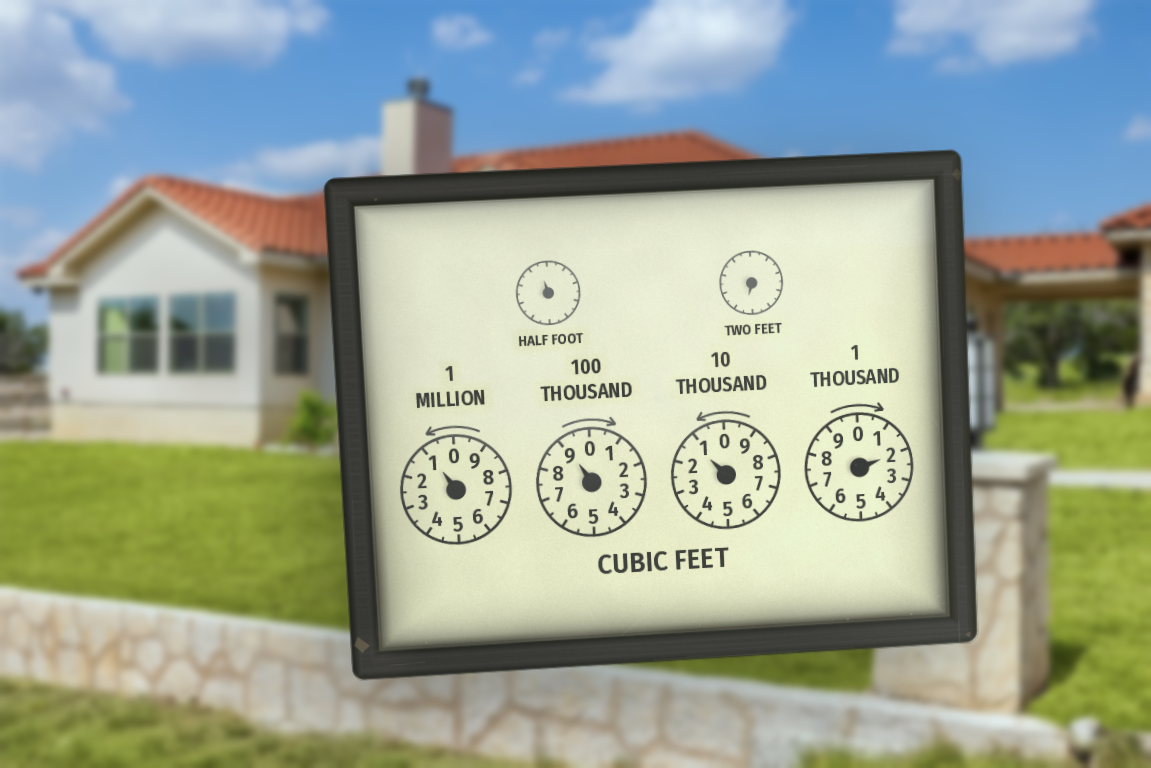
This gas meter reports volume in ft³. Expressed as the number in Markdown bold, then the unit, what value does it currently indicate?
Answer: **91200** ft³
